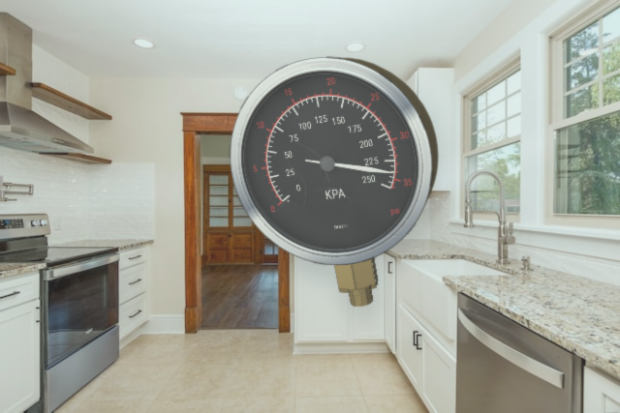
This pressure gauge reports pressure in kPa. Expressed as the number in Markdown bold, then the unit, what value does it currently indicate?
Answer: **235** kPa
